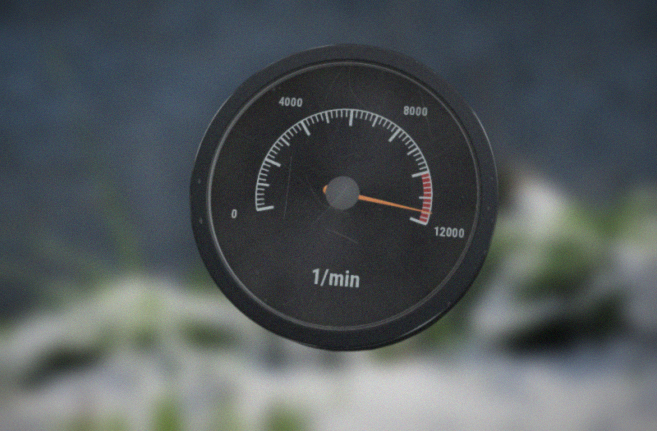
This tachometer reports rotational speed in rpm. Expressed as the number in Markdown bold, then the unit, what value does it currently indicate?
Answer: **11600** rpm
